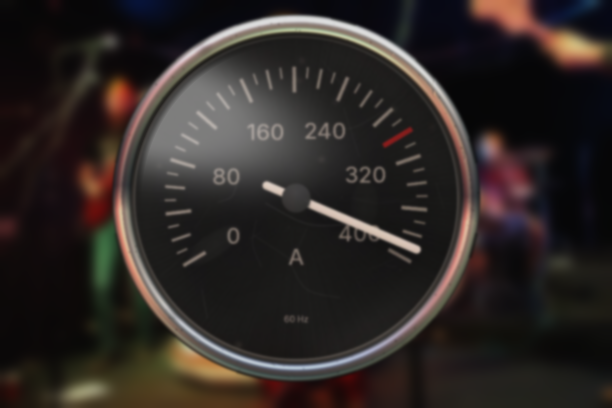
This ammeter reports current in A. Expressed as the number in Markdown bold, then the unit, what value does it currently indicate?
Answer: **390** A
